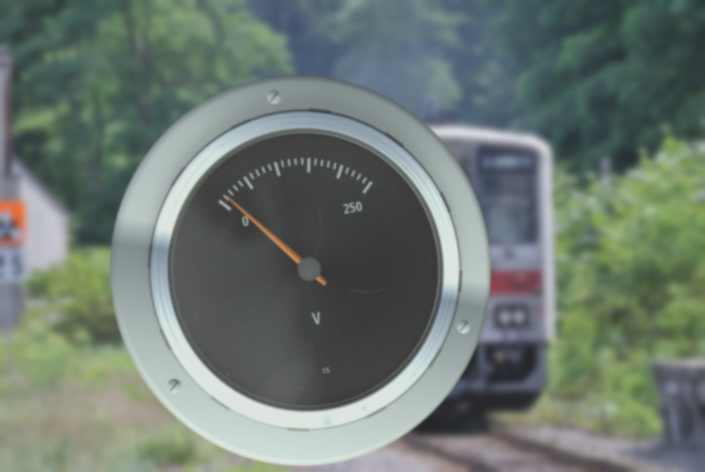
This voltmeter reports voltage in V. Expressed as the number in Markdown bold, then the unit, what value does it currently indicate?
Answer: **10** V
